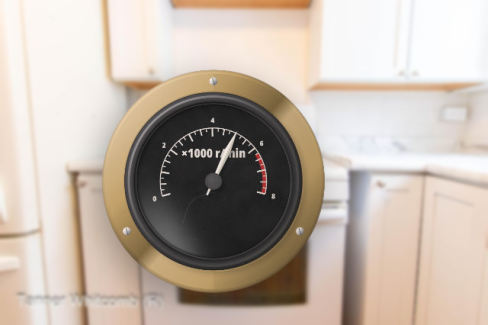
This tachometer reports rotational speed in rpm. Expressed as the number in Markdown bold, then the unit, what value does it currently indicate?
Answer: **5000** rpm
